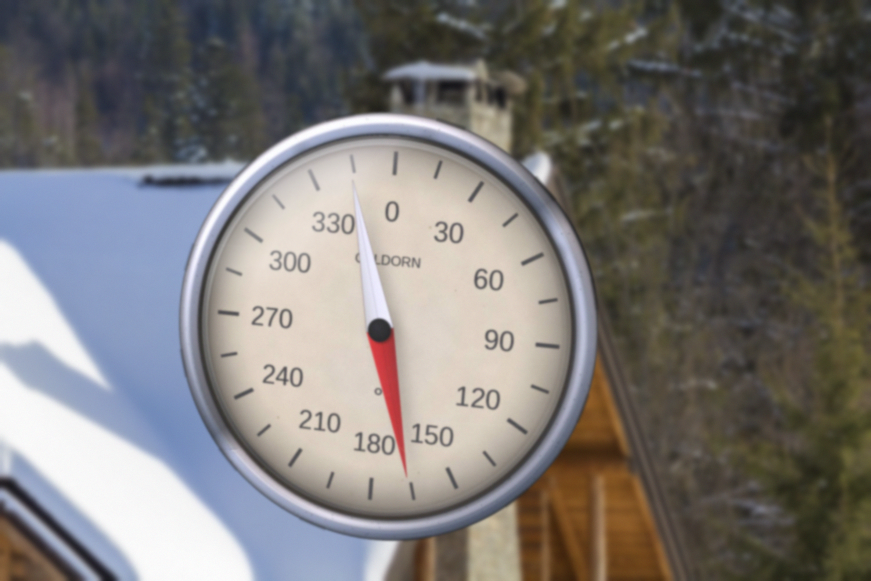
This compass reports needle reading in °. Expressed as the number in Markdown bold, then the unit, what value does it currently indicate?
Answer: **165** °
